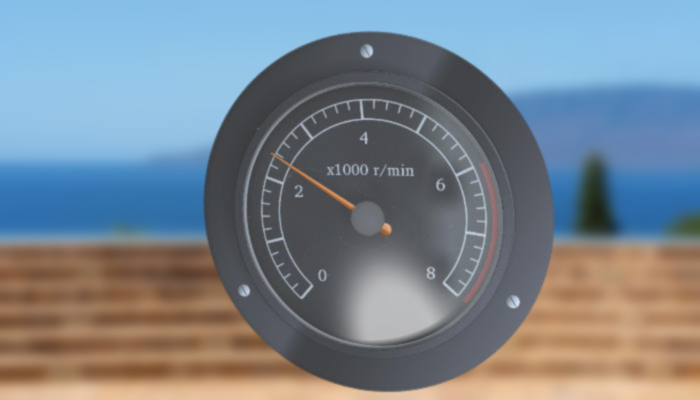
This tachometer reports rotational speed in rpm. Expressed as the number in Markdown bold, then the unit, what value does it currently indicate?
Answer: **2400** rpm
